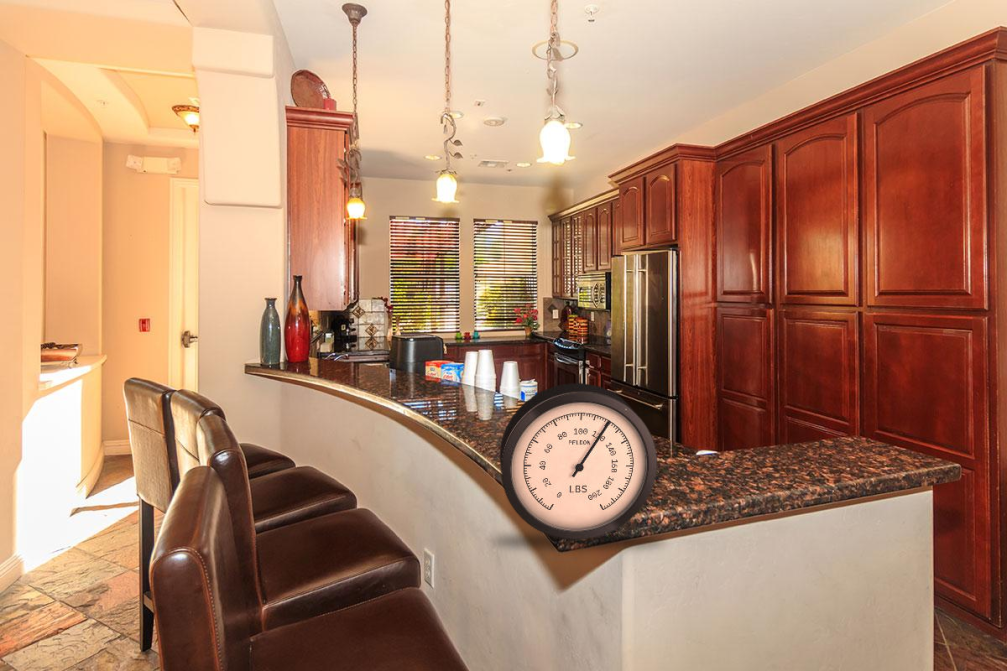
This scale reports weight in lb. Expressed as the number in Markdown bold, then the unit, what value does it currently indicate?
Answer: **120** lb
